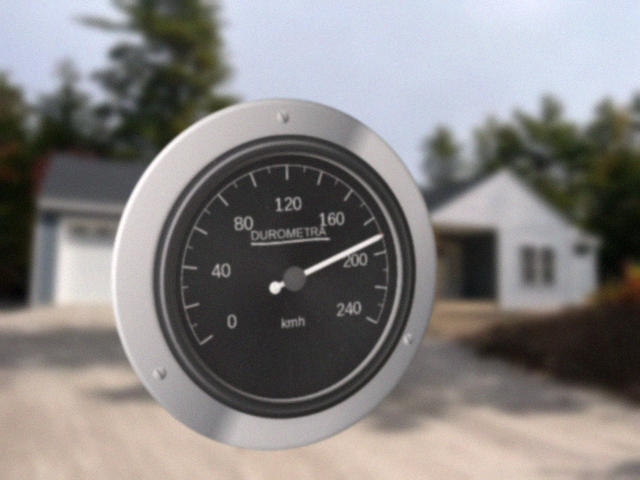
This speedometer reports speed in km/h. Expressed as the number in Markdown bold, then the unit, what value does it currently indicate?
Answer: **190** km/h
